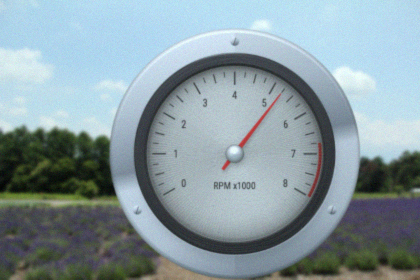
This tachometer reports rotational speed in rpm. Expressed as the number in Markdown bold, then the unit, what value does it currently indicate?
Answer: **5250** rpm
